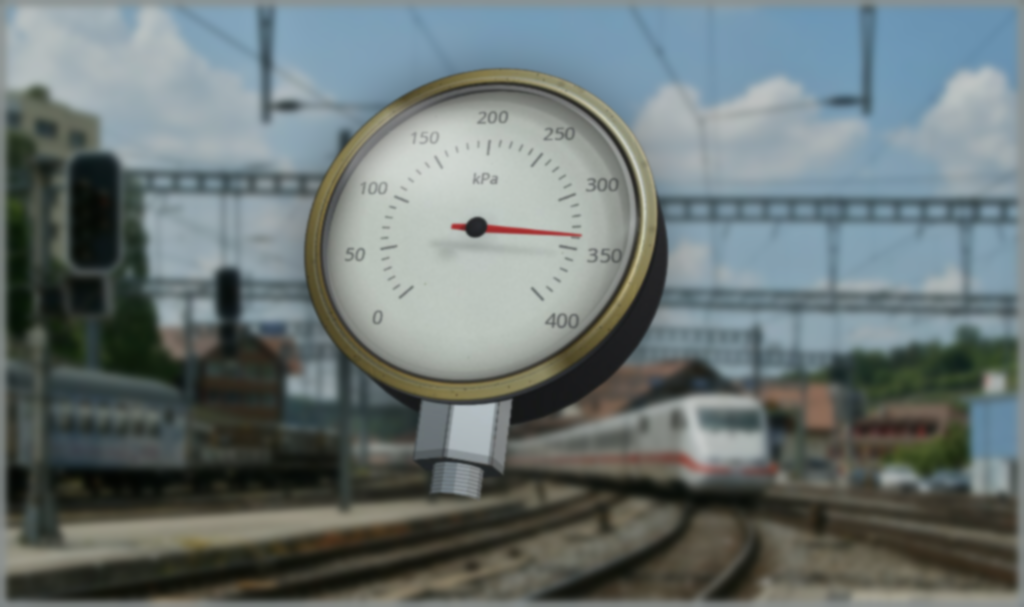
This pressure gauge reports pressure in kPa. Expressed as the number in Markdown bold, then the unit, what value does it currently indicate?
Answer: **340** kPa
